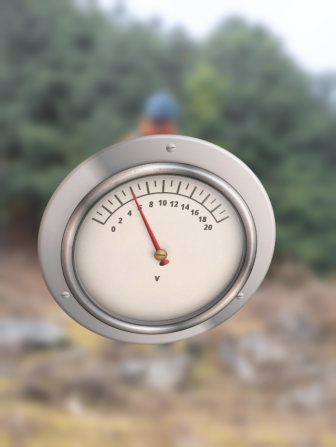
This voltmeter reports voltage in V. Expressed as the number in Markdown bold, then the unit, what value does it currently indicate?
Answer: **6** V
